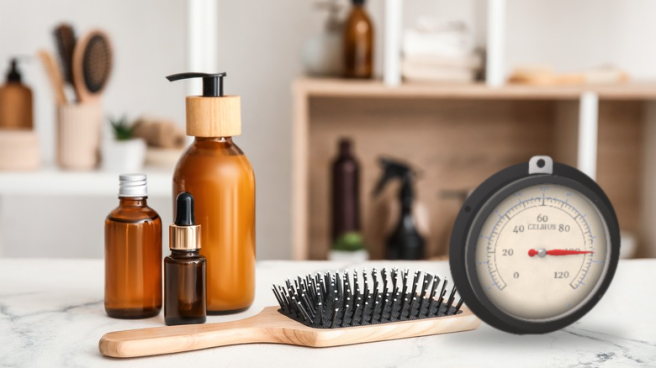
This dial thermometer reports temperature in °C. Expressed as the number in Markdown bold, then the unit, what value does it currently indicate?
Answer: **100** °C
